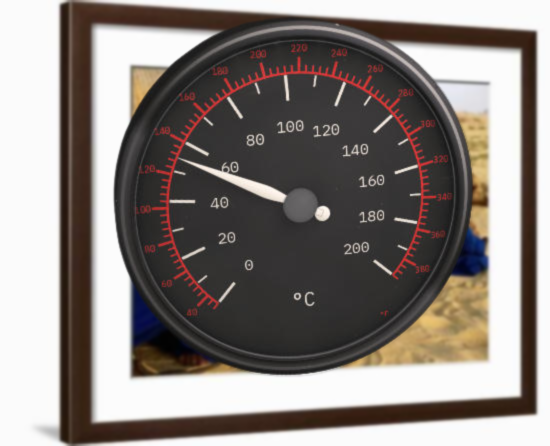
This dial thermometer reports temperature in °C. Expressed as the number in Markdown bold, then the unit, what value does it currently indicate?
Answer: **55** °C
